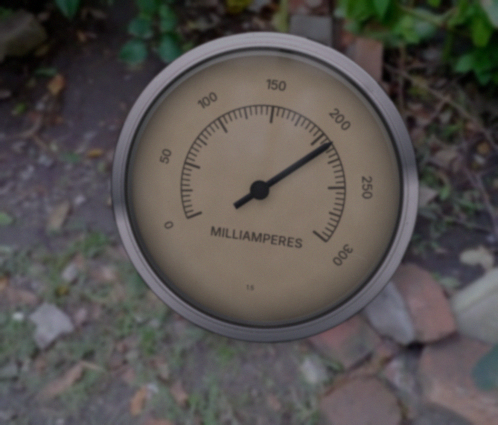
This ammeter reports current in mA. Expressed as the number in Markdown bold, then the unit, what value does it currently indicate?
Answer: **210** mA
